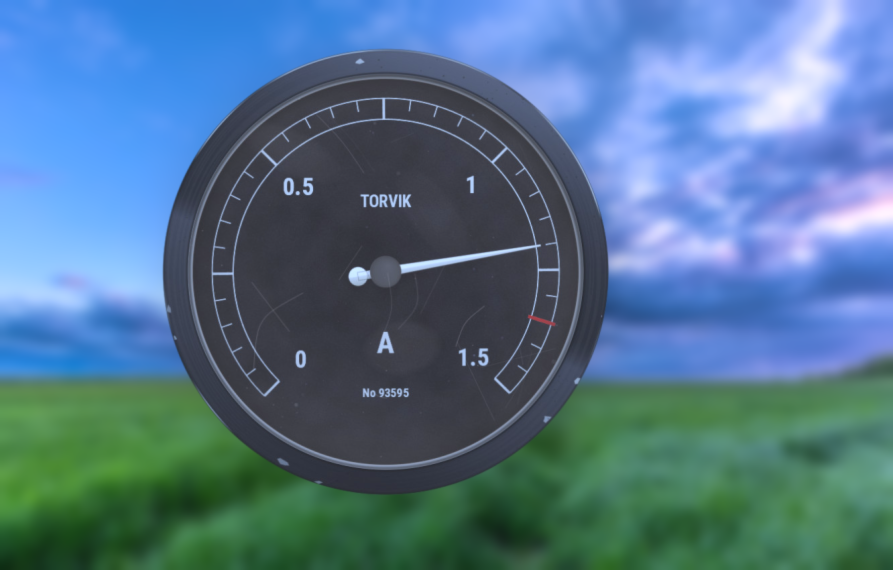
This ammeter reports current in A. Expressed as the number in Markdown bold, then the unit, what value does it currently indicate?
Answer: **1.2** A
